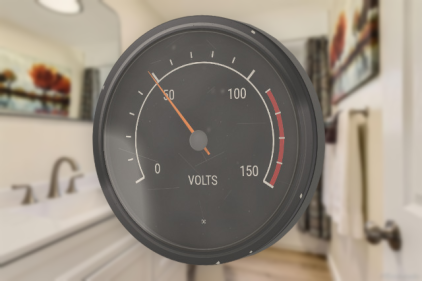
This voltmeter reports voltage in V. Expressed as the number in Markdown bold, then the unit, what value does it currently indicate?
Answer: **50** V
